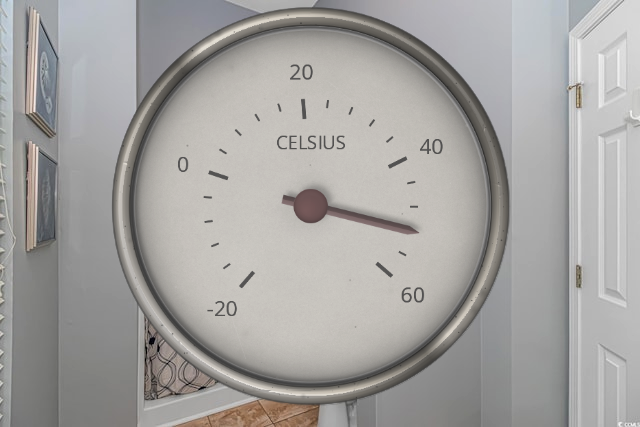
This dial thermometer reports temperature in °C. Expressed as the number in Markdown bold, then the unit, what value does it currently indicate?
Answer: **52** °C
